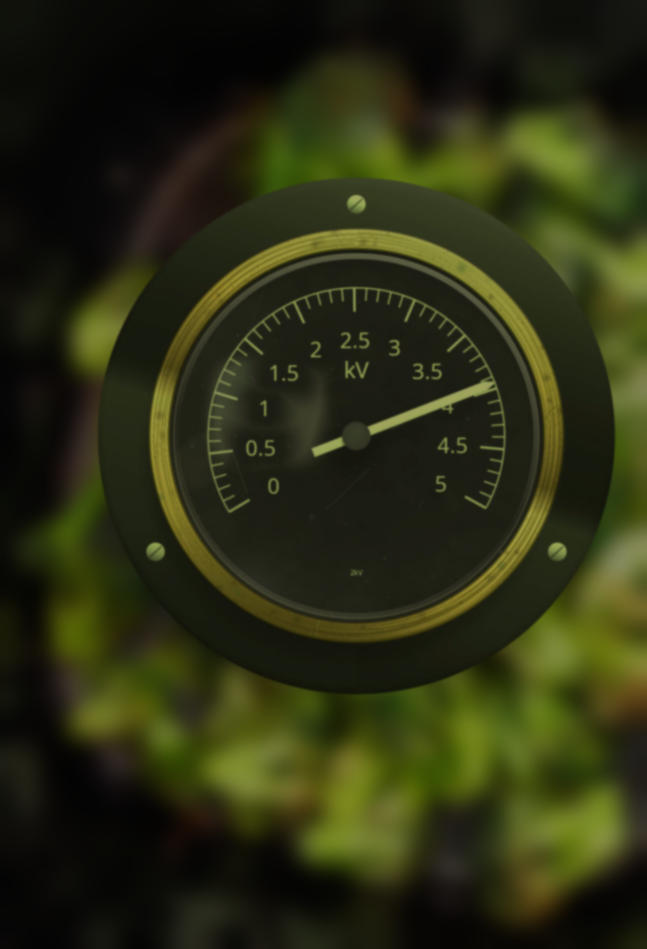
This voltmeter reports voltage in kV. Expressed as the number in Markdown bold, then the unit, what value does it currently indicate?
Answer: **3.95** kV
